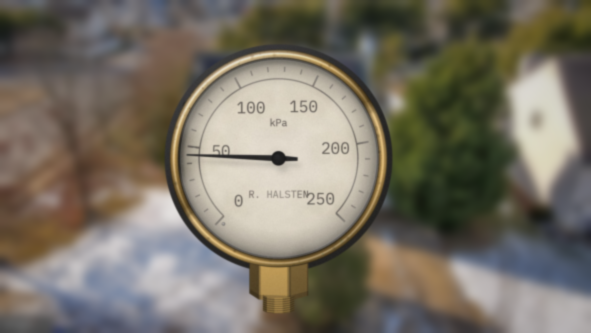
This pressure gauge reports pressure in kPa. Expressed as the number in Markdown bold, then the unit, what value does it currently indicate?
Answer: **45** kPa
